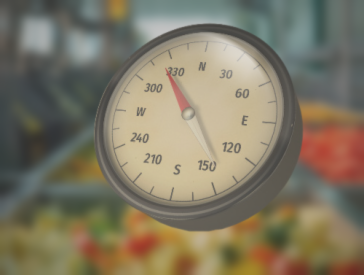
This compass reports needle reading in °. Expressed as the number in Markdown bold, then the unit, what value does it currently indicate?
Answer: **322.5** °
